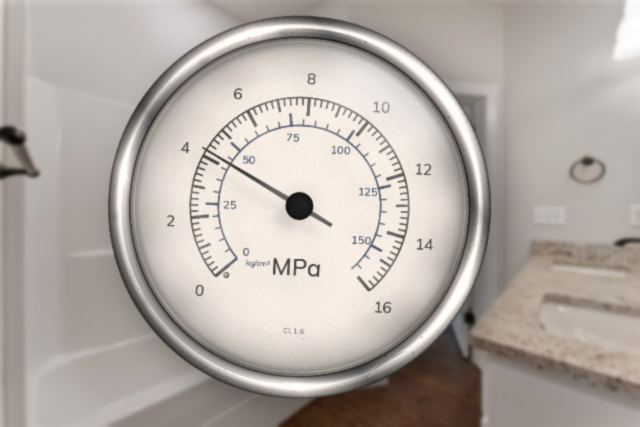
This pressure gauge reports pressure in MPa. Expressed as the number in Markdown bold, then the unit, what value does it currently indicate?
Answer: **4.2** MPa
